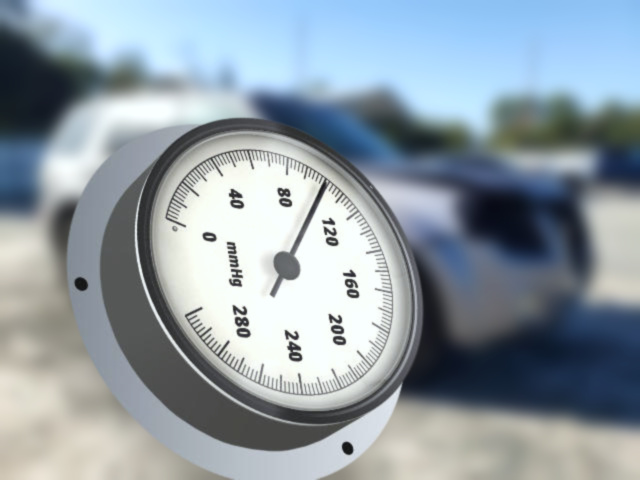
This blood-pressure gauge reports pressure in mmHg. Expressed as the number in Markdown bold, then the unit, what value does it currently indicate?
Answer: **100** mmHg
